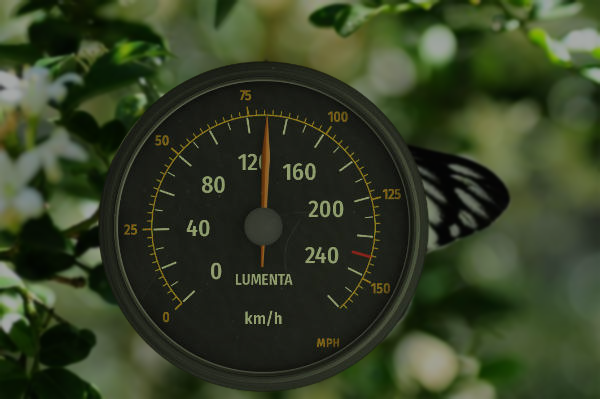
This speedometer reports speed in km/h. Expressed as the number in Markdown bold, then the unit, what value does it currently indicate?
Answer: **130** km/h
